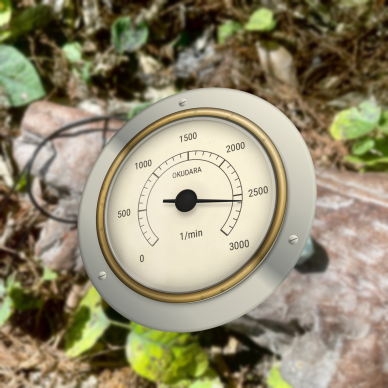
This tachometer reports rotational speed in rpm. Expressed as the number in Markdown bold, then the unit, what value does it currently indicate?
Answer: **2600** rpm
